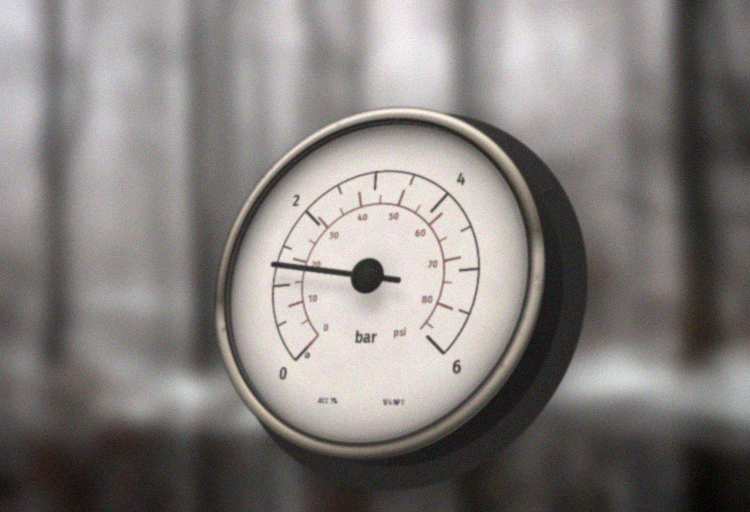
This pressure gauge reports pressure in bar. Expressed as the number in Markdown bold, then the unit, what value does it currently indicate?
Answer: **1.25** bar
